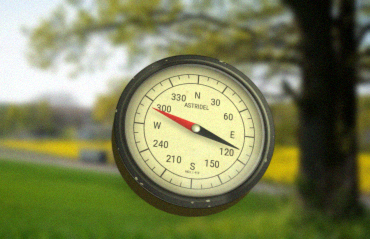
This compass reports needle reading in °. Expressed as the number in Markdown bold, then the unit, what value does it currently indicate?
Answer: **290** °
